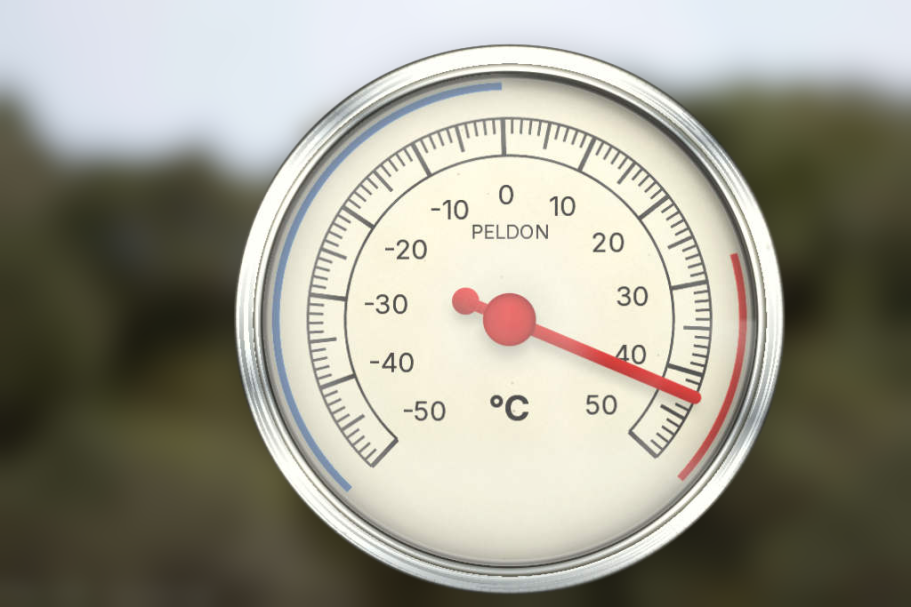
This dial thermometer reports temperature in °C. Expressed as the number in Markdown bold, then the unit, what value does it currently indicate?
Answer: **42.5** °C
